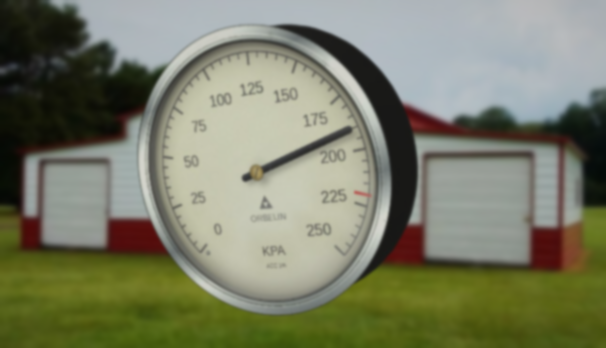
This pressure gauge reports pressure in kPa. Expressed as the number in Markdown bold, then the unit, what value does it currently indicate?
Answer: **190** kPa
